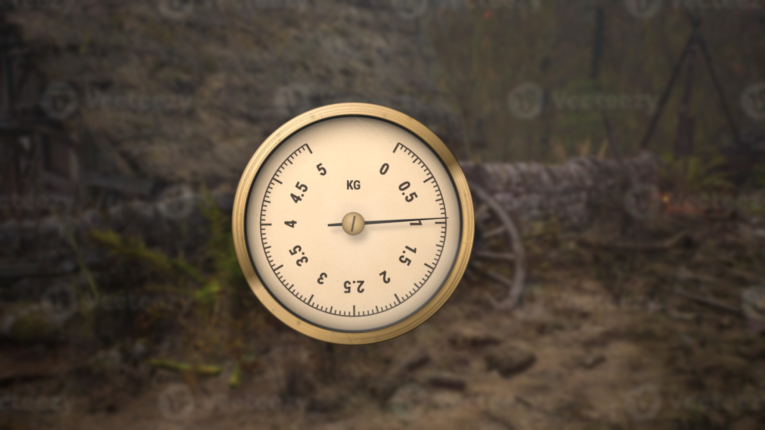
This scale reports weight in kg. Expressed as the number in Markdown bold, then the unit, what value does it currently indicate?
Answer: **0.95** kg
